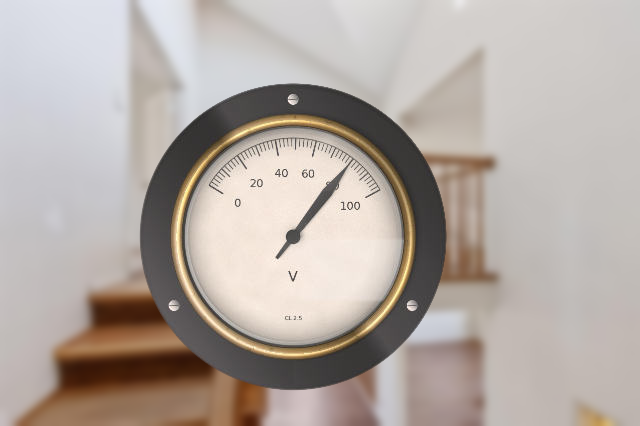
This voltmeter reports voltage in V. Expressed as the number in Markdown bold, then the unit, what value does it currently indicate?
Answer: **80** V
